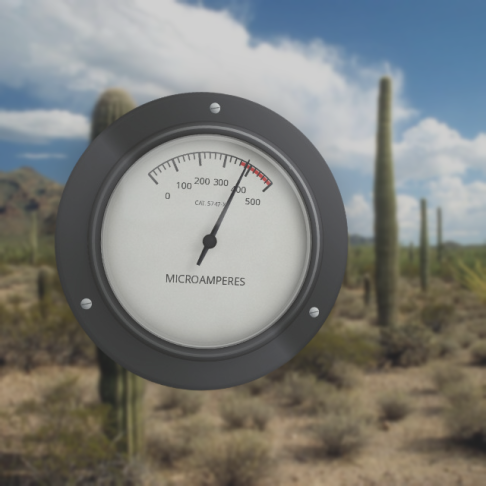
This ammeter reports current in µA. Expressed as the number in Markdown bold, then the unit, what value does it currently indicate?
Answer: **380** µA
